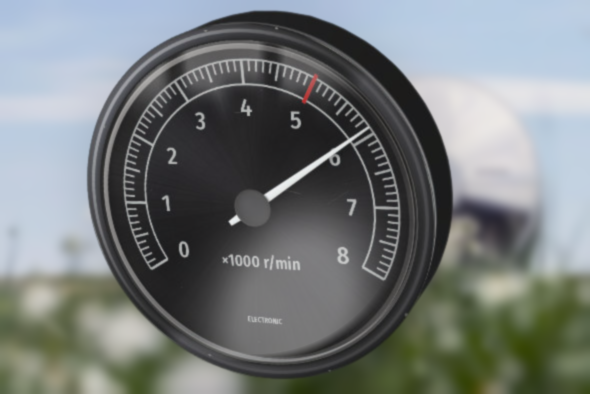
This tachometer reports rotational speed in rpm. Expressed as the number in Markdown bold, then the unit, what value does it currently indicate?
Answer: **5900** rpm
